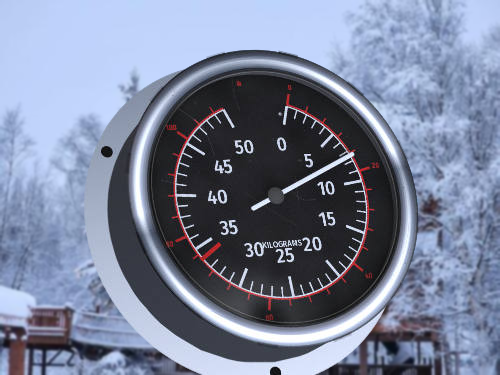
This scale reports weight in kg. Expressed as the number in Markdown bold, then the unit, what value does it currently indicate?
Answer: **7.5** kg
